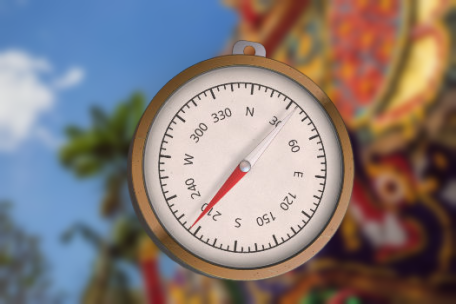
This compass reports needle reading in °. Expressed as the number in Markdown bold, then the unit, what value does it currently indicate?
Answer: **215** °
